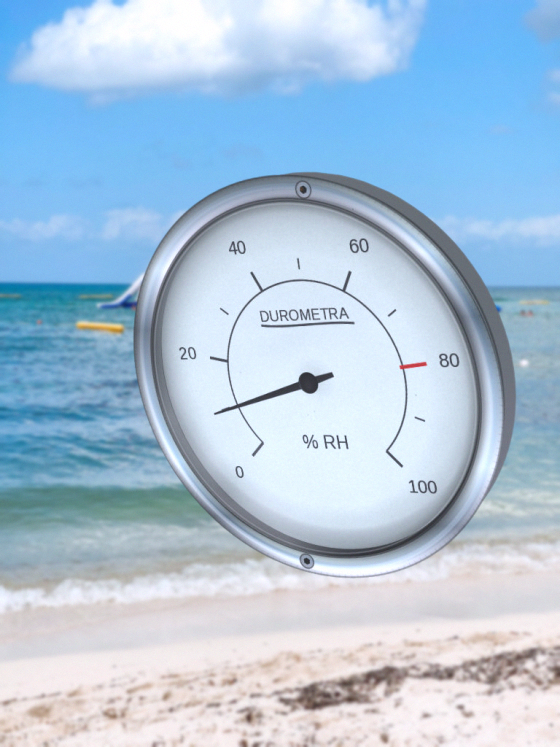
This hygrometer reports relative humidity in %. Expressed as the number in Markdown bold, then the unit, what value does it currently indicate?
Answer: **10** %
